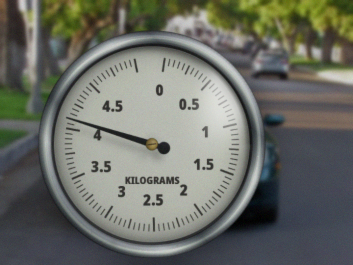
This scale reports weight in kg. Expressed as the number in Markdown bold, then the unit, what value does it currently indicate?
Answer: **4.1** kg
